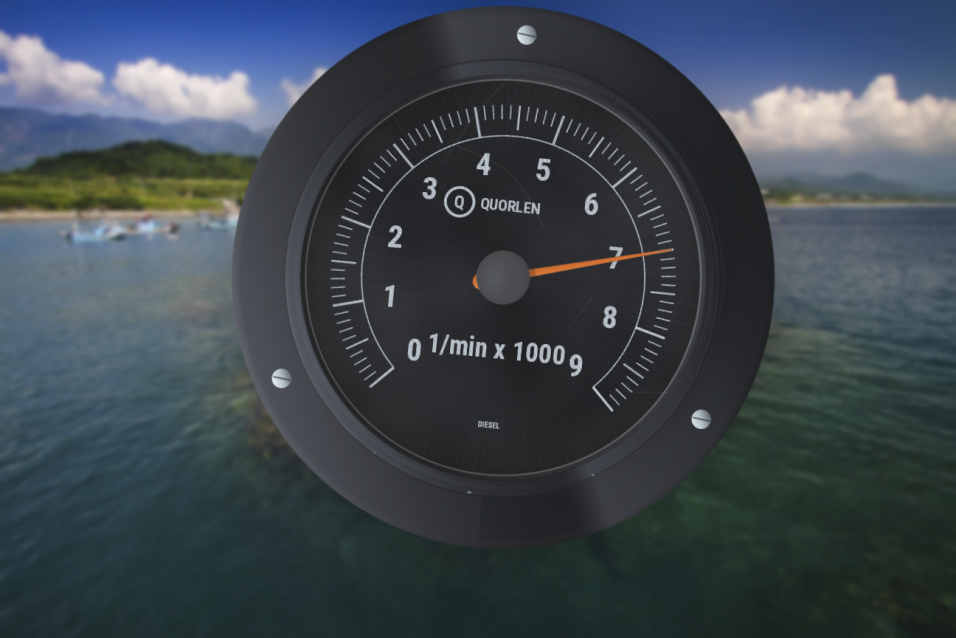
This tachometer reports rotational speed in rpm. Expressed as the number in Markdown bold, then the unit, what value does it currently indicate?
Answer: **7000** rpm
